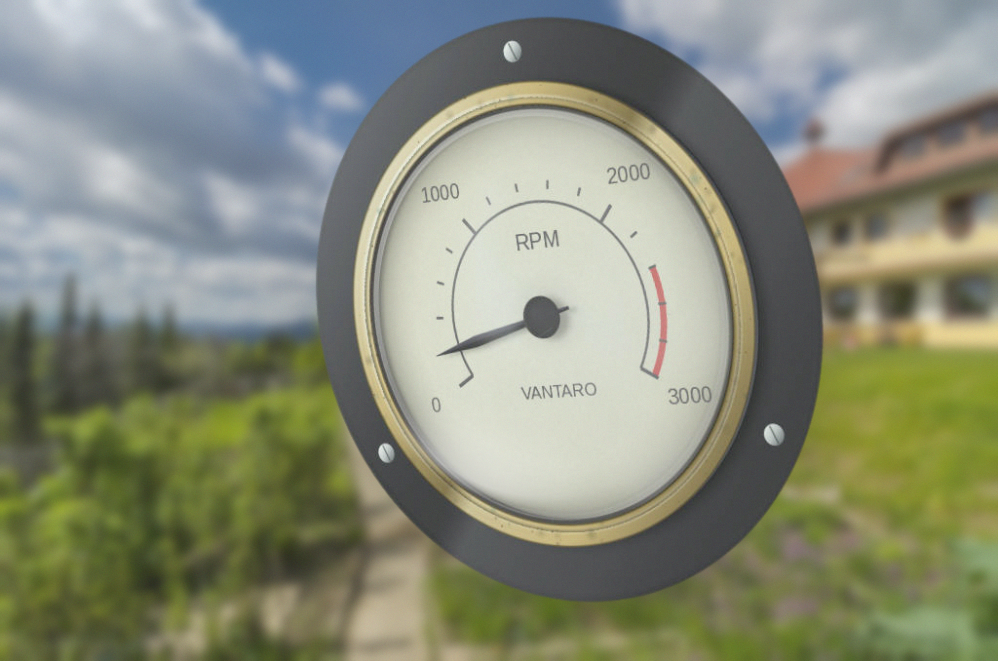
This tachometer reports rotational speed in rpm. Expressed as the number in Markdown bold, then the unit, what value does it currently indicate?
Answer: **200** rpm
